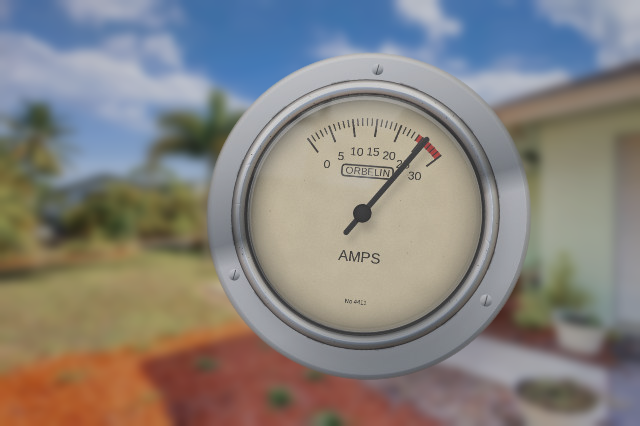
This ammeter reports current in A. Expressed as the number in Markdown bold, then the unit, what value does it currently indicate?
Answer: **26** A
